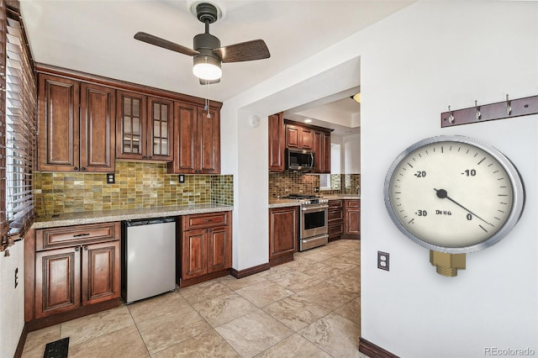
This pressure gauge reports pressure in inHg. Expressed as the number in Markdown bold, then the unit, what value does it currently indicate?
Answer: **-1** inHg
